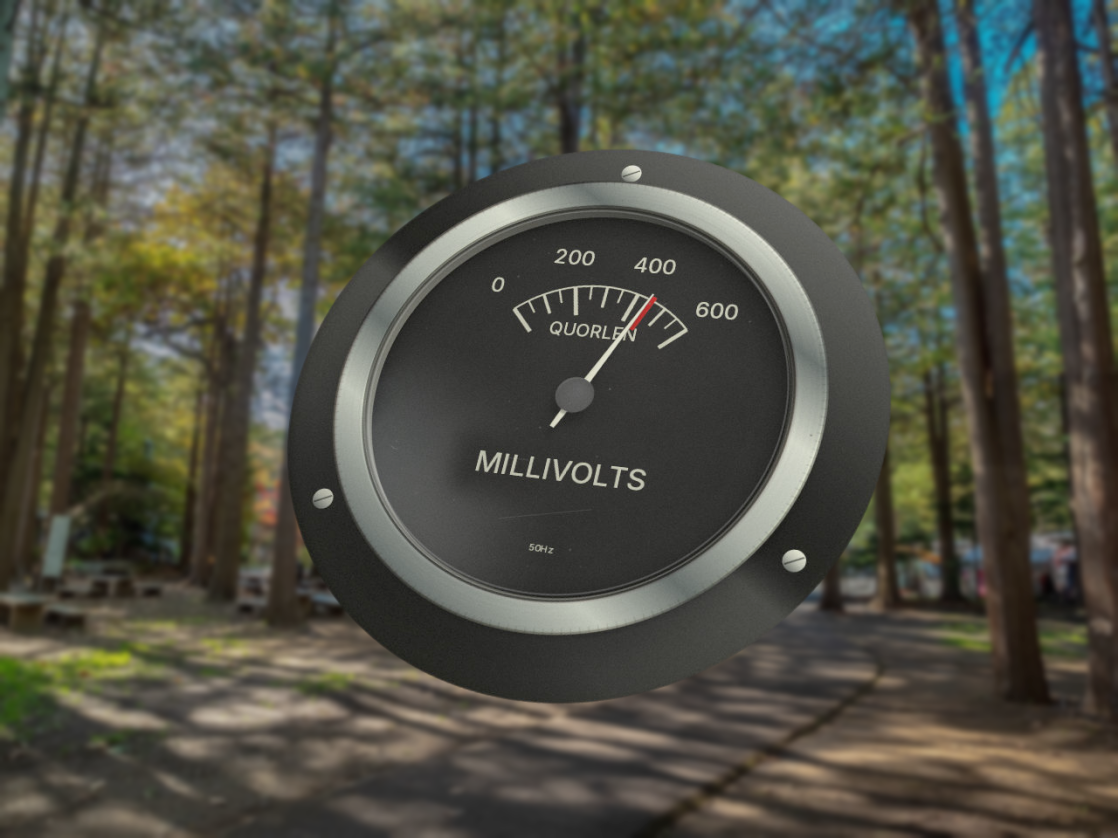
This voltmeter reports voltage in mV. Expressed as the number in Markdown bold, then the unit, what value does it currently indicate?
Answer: **450** mV
